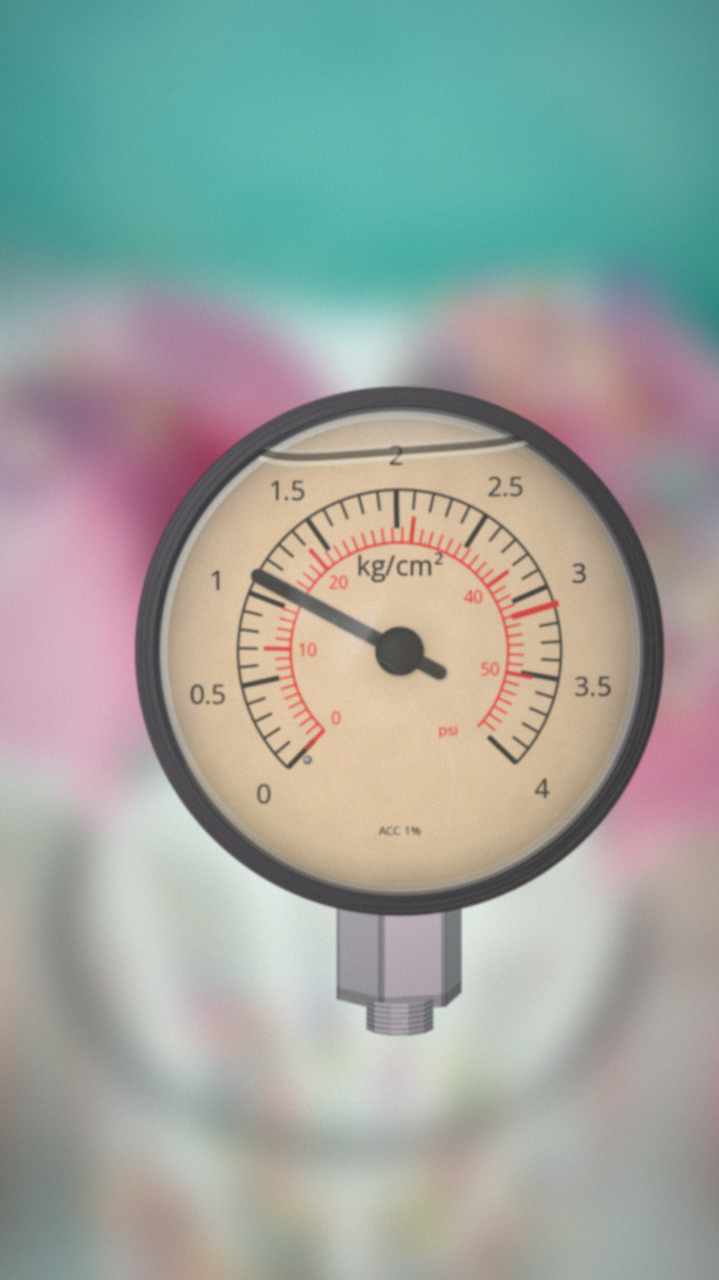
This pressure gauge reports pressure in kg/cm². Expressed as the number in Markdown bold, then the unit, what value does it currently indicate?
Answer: **1.1** kg/cm²
